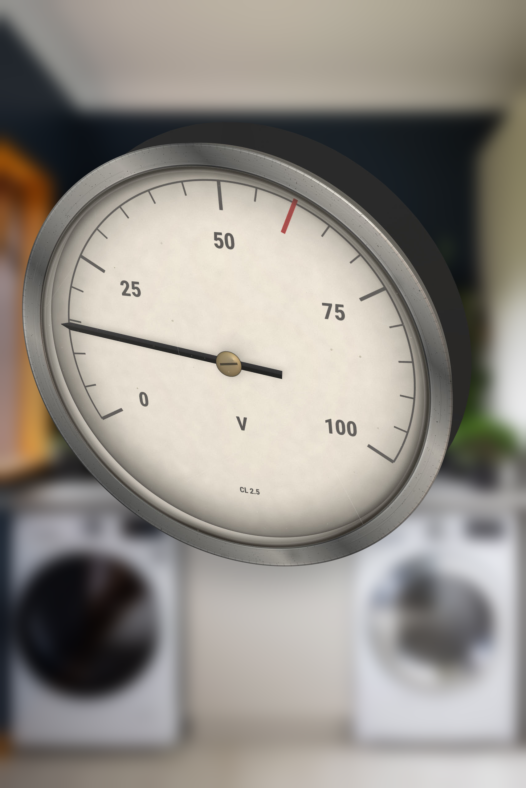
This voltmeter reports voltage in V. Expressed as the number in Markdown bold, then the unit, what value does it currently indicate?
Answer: **15** V
